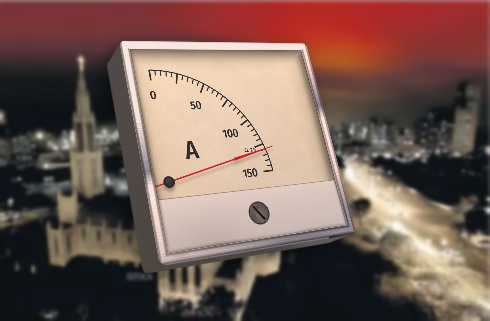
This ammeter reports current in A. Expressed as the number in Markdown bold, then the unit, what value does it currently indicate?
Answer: **130** A
